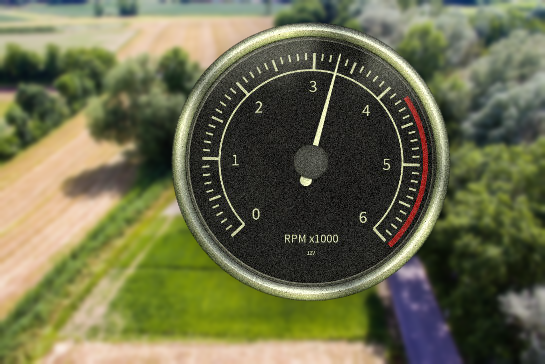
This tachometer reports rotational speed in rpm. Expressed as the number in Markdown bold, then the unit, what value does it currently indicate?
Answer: **3300** rpm
